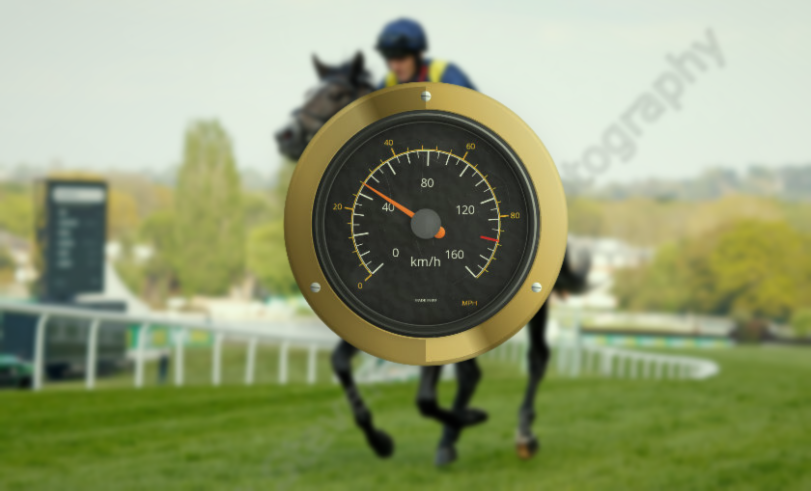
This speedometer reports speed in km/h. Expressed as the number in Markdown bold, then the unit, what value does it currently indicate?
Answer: **45** km/h
